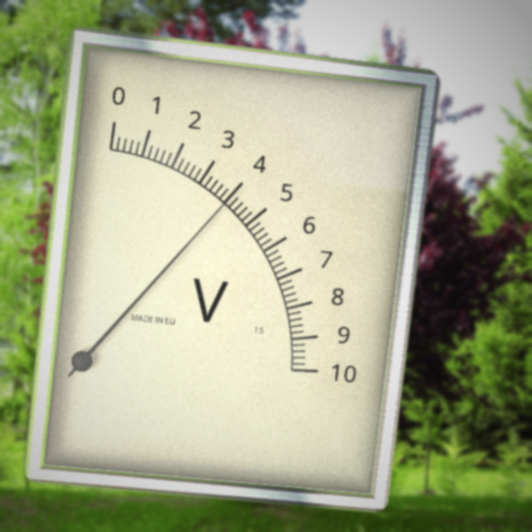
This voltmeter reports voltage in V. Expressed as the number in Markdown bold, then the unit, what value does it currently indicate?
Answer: **4** V
